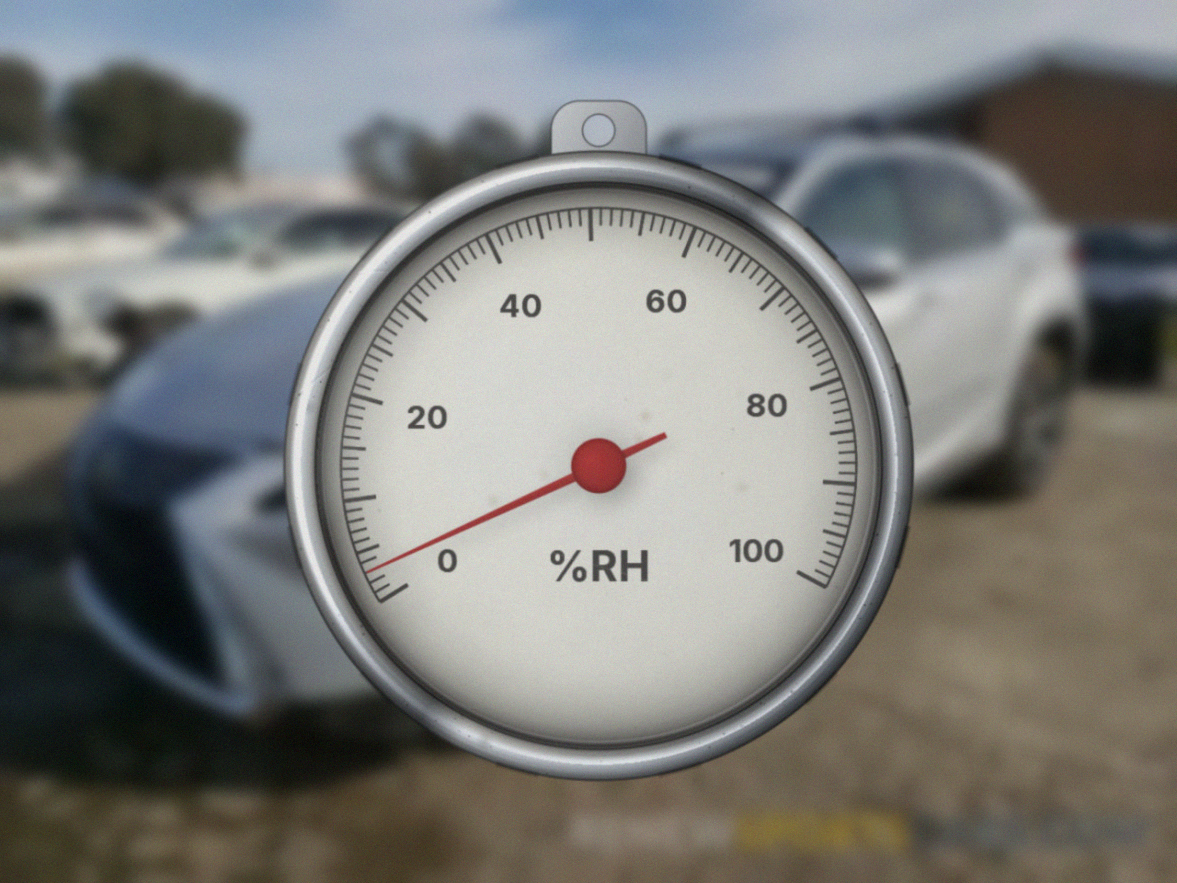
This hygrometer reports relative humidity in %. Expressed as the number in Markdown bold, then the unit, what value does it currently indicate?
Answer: **3** %
